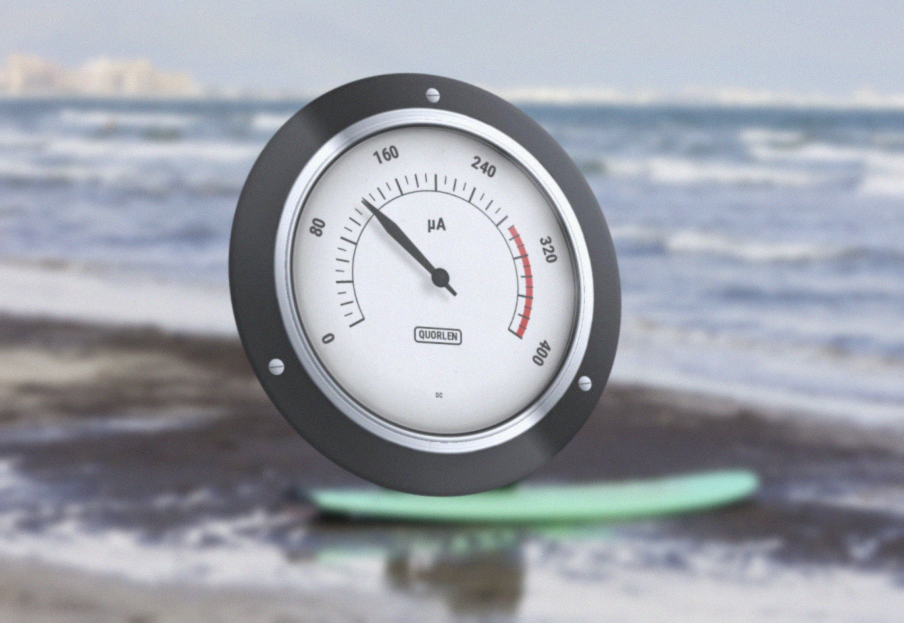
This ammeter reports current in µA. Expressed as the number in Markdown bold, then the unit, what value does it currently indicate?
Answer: **120** µA
